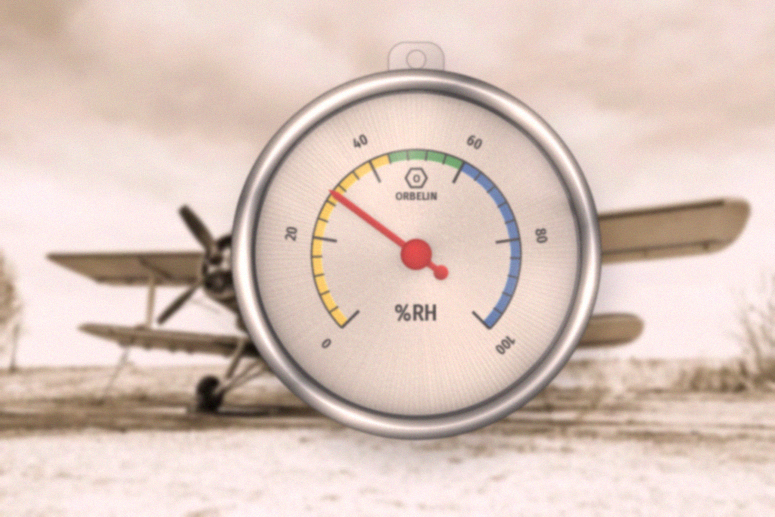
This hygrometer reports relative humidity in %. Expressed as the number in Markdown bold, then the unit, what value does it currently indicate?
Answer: **30** %
